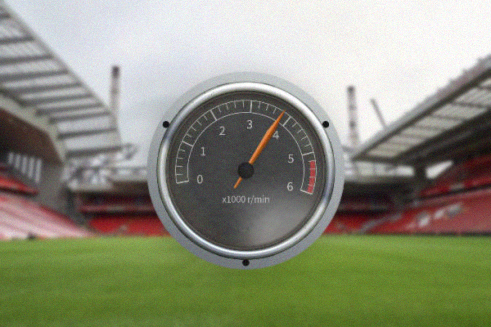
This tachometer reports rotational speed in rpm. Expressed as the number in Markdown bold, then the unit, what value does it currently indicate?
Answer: **3800** rpm
